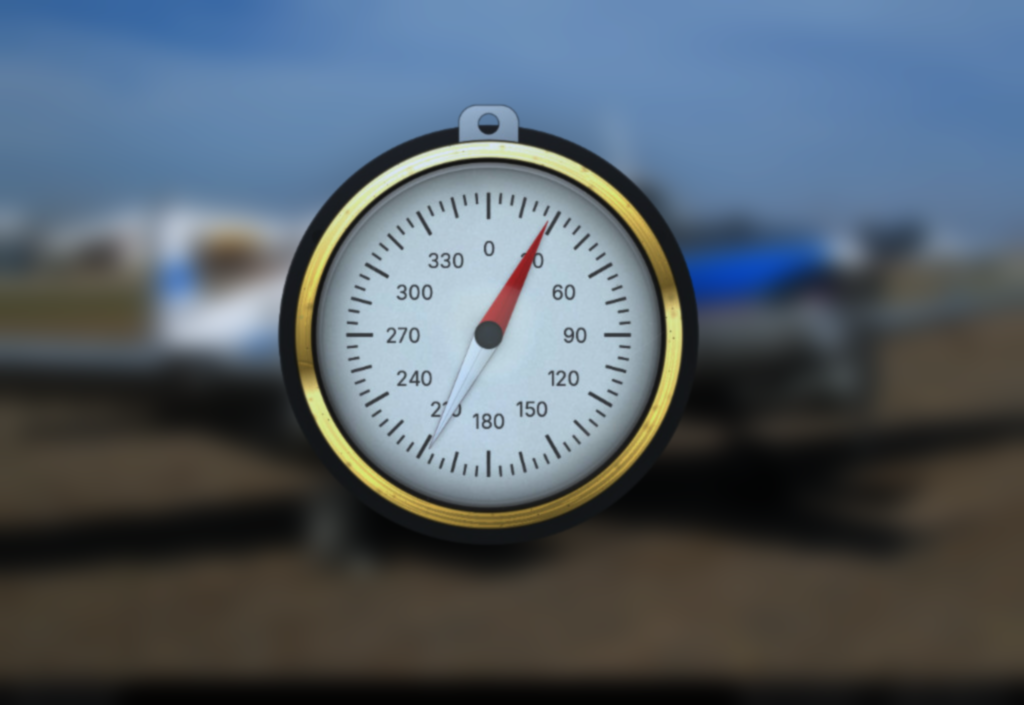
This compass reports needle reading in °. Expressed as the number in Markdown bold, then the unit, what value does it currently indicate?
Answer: **27.5** °
